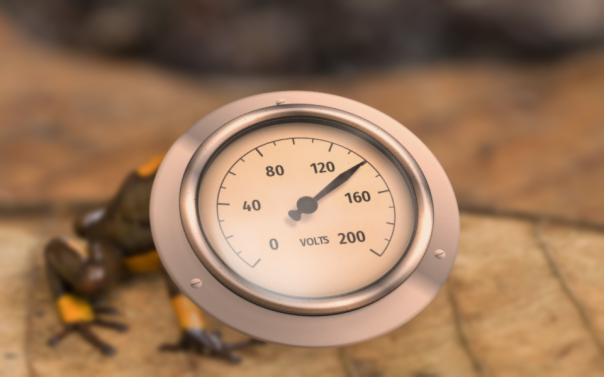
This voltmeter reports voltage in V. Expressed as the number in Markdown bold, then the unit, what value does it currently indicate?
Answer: **140** V
